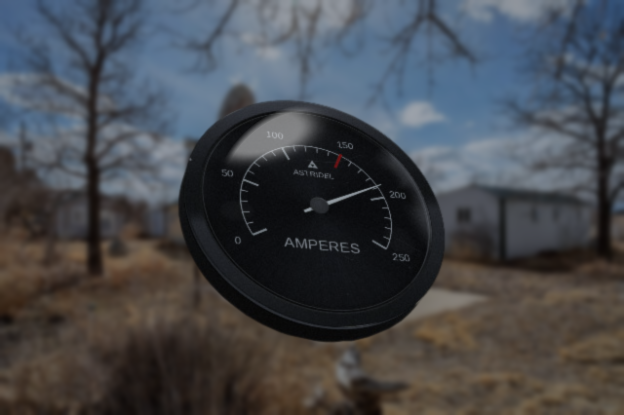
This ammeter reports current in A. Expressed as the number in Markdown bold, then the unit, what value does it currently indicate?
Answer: **190** A
